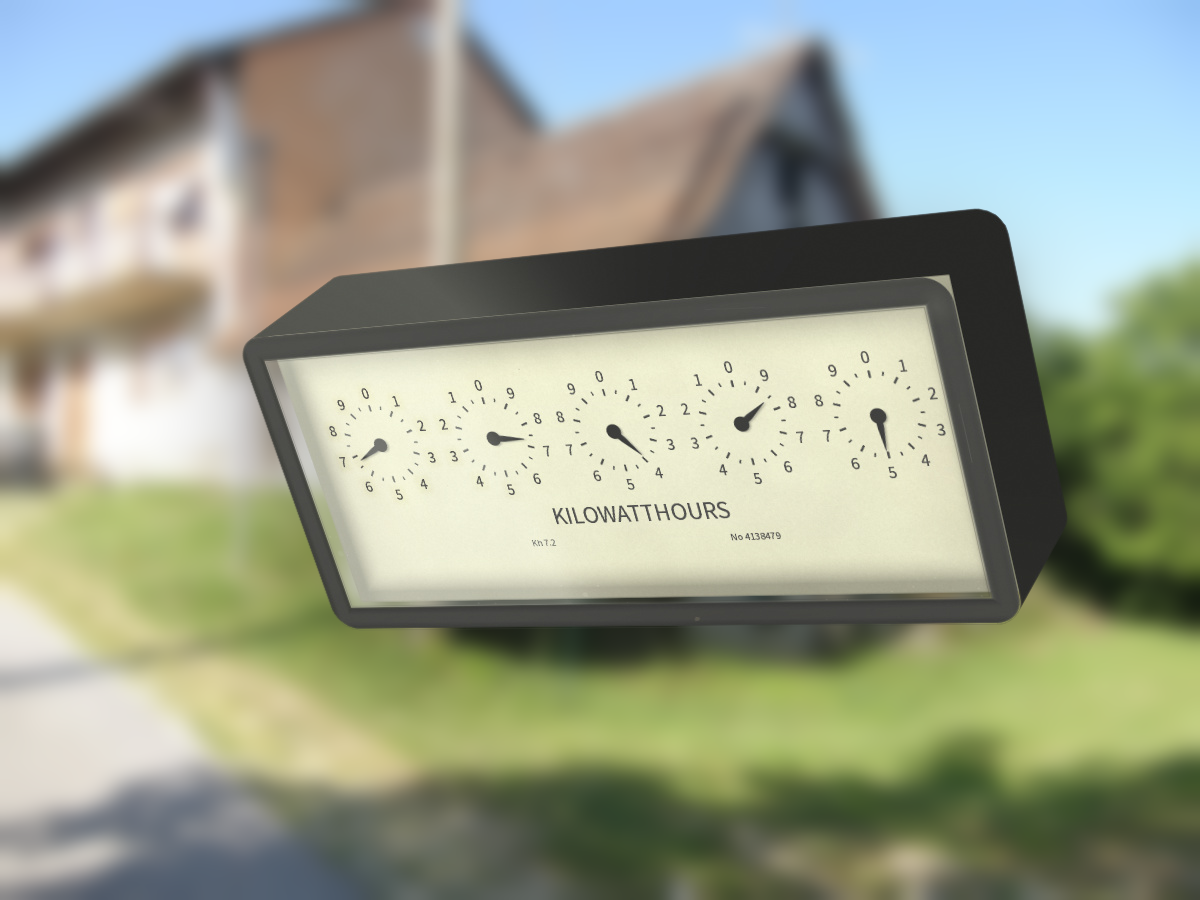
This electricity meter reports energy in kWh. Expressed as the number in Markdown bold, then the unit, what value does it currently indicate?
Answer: **67385** kWh
